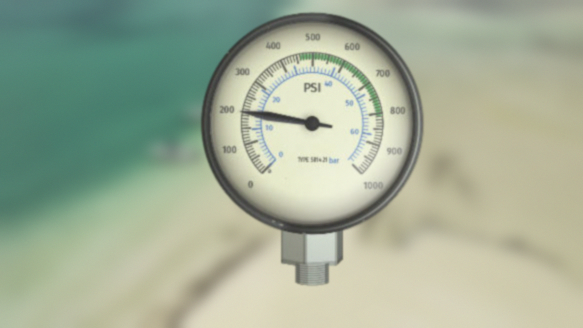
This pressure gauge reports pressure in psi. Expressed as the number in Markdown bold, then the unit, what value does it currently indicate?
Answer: **200** psi
